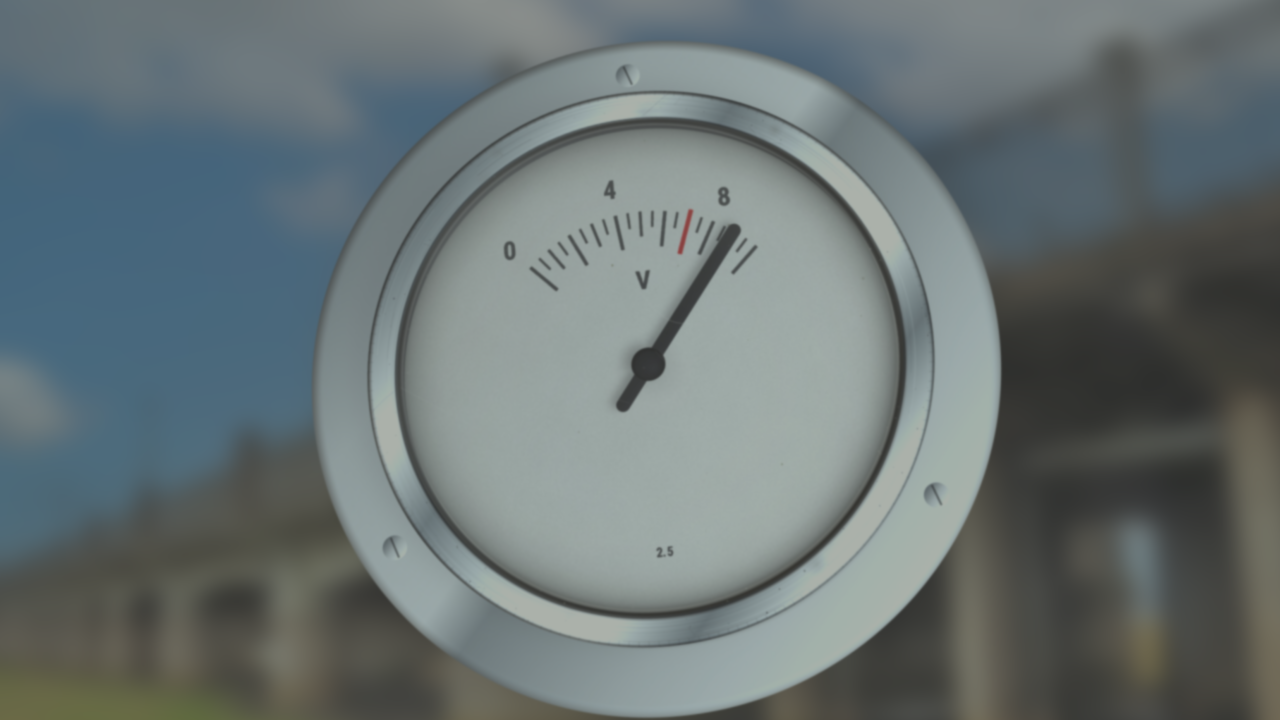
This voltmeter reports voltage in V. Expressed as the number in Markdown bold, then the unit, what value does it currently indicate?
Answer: **9** V
